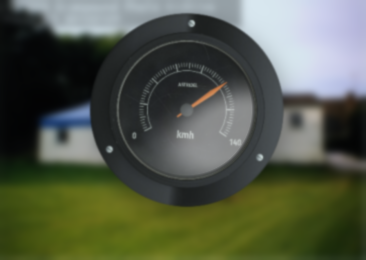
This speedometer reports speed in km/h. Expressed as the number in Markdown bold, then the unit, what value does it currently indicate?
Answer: **100** km/h
